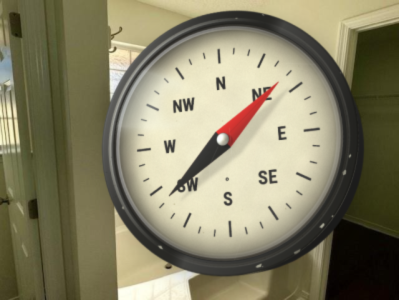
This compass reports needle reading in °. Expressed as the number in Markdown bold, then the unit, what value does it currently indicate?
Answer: **50** °
